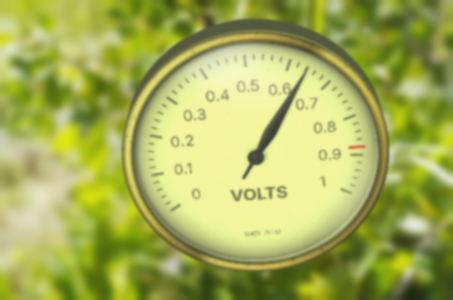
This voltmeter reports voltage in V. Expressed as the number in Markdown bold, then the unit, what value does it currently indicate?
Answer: **0.64** V
